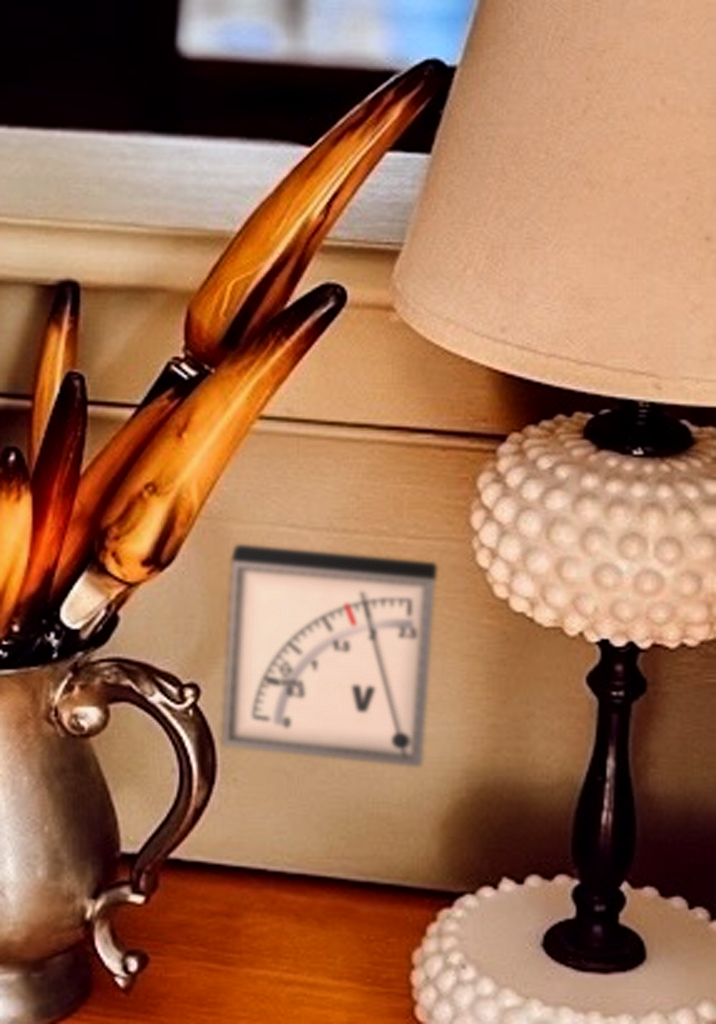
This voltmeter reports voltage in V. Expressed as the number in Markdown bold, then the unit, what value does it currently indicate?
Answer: **2** V
